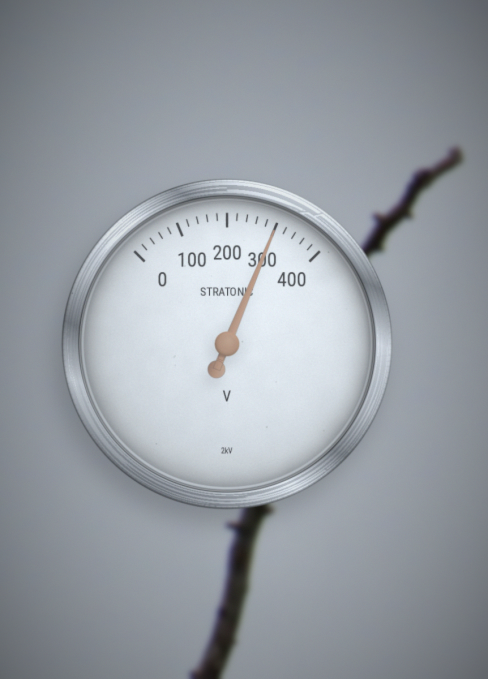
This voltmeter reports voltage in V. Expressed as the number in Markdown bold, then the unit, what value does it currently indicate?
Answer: **300** V
